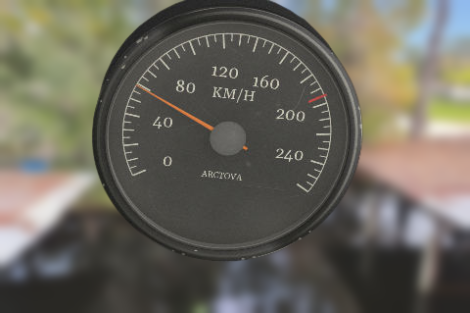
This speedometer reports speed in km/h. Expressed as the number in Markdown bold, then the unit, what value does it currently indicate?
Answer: **60** km/h
